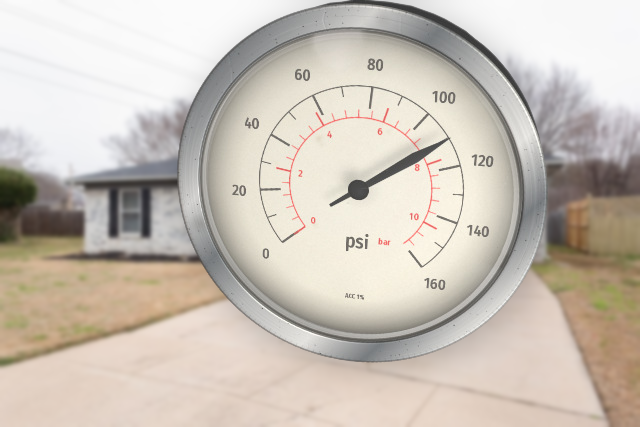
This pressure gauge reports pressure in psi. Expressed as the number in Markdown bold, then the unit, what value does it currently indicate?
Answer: **110** psi
